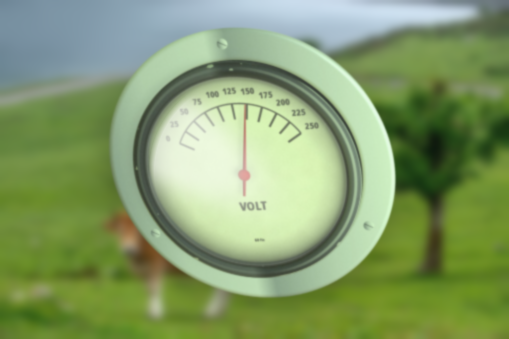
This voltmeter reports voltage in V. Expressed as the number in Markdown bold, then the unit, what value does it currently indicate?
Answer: **150** V
